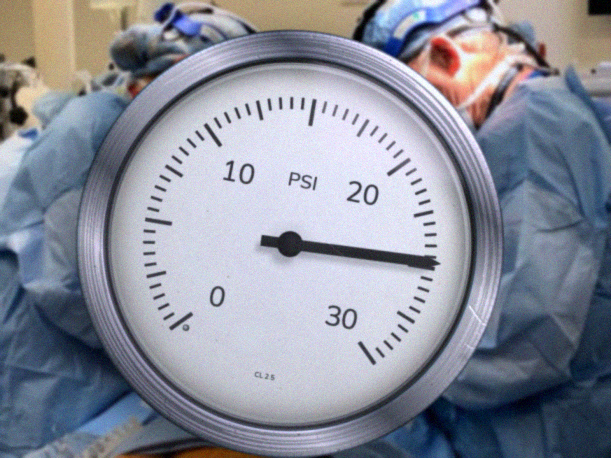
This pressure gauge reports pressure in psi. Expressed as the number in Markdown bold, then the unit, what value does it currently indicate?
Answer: **24.75** psi
